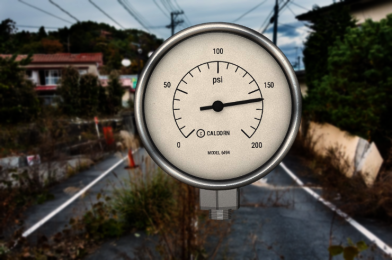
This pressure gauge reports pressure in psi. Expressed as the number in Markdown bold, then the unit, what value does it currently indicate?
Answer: **160** psi
